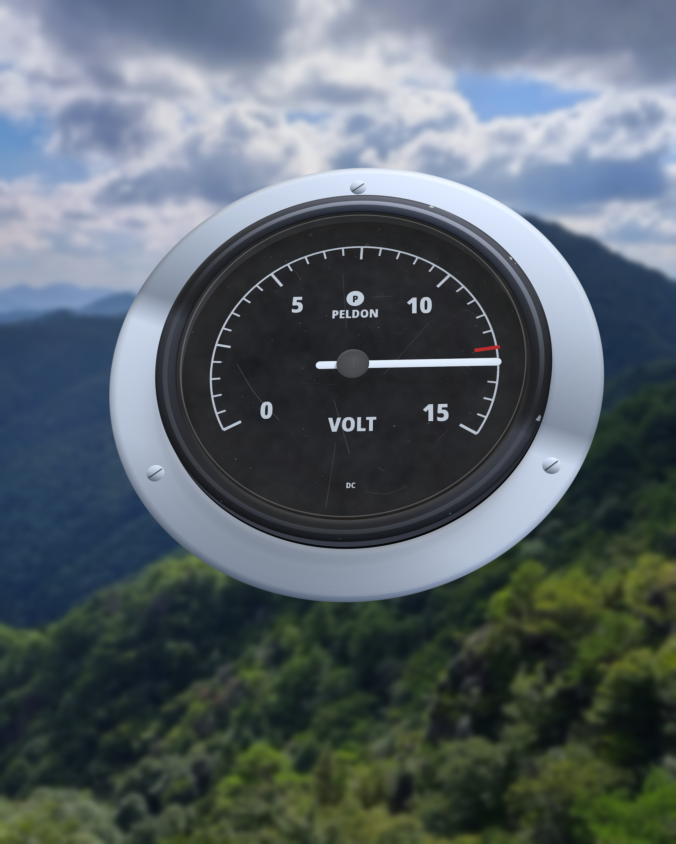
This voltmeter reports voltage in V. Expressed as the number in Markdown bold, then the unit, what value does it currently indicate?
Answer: **13** V
